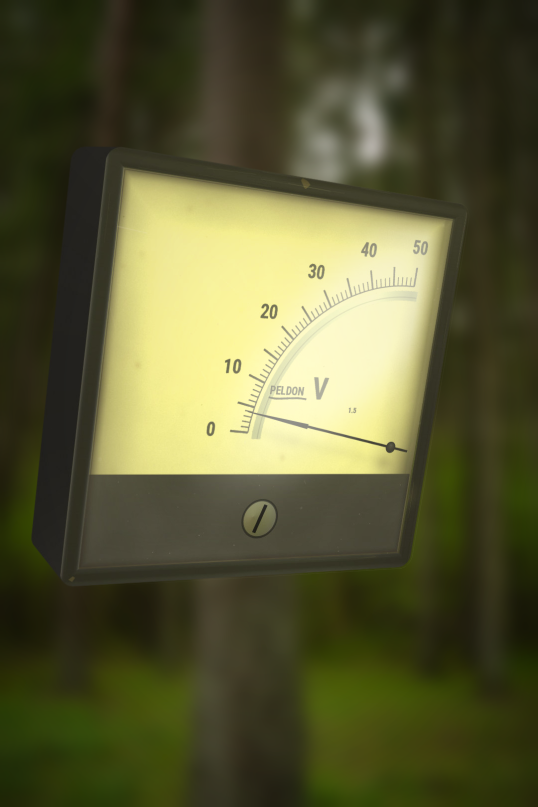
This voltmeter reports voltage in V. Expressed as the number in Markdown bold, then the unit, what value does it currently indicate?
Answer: **4** V
